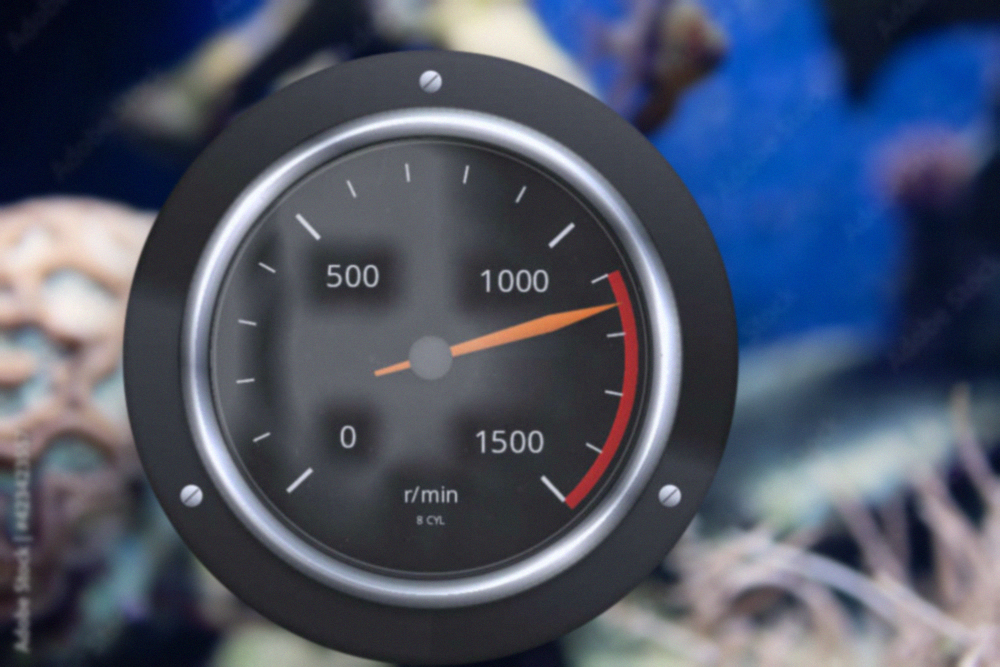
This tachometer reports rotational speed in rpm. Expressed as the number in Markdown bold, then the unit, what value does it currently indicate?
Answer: **1150** rpm
